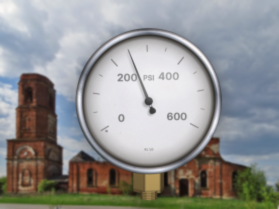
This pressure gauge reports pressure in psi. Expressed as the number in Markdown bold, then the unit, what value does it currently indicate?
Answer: **250** psi
